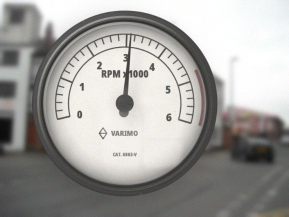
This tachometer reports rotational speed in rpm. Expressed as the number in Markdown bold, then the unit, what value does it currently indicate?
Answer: **3100** rpm
